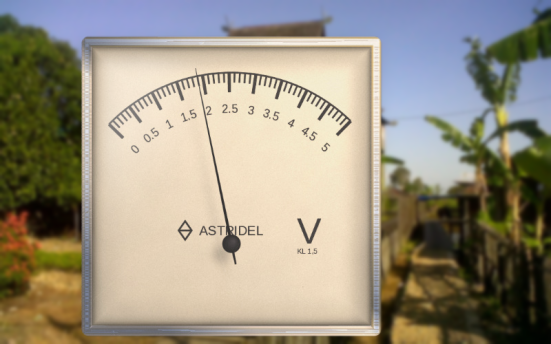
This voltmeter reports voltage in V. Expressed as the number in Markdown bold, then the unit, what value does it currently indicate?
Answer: **1.9** V
